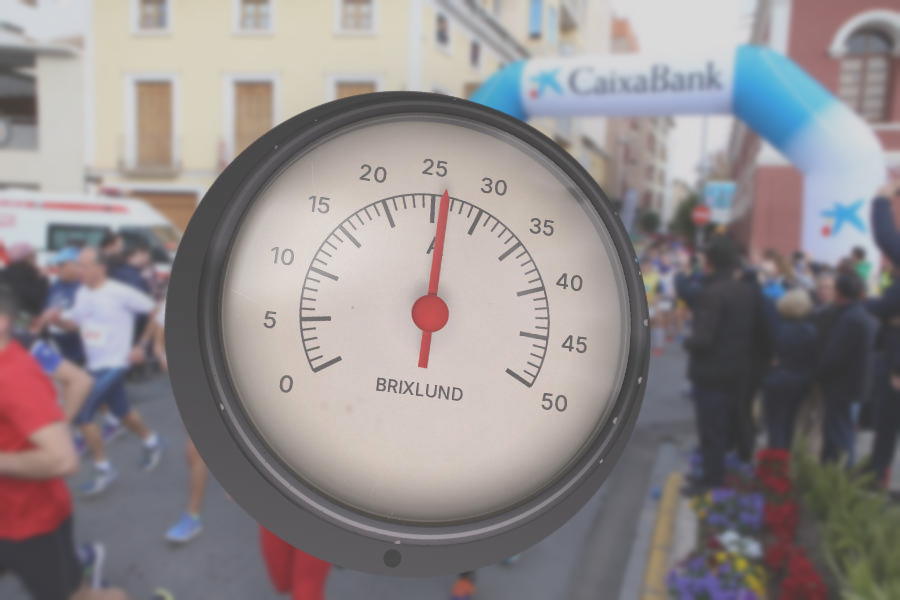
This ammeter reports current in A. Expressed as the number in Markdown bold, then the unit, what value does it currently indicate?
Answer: **26** A
